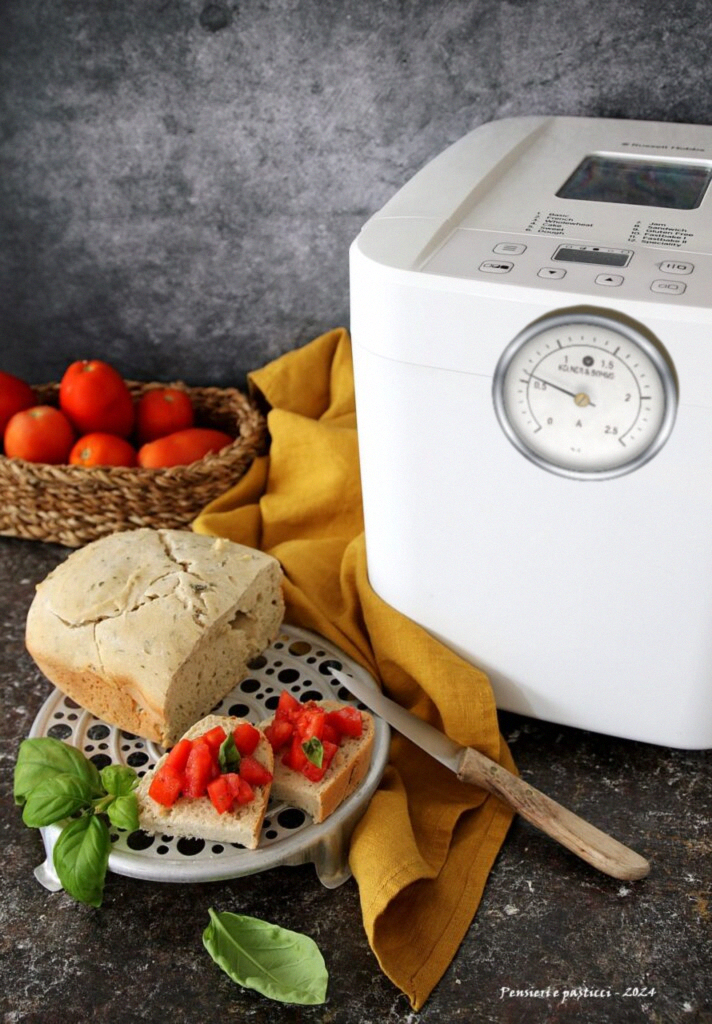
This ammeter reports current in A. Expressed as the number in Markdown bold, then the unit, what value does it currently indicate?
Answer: **0.6** A
